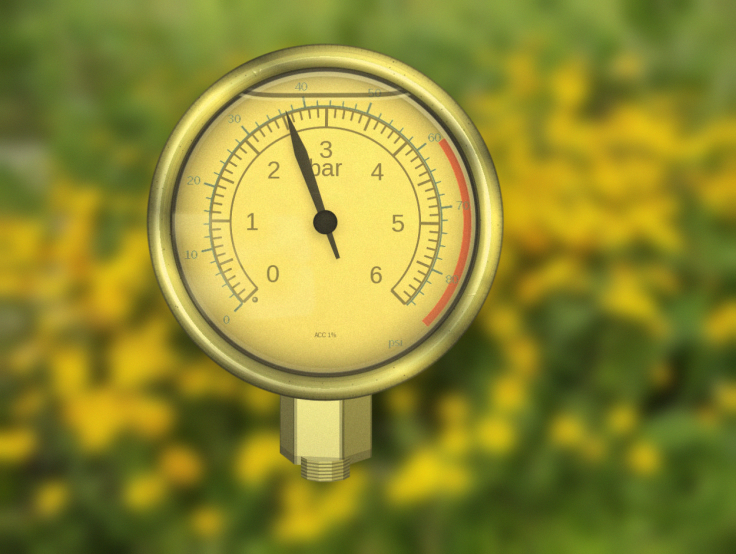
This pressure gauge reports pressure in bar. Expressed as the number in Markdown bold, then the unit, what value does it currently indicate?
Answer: **2.55** bar
